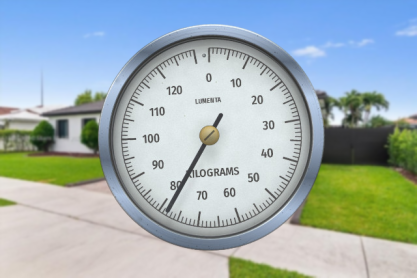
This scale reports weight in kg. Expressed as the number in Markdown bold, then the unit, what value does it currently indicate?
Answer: **78** kg
